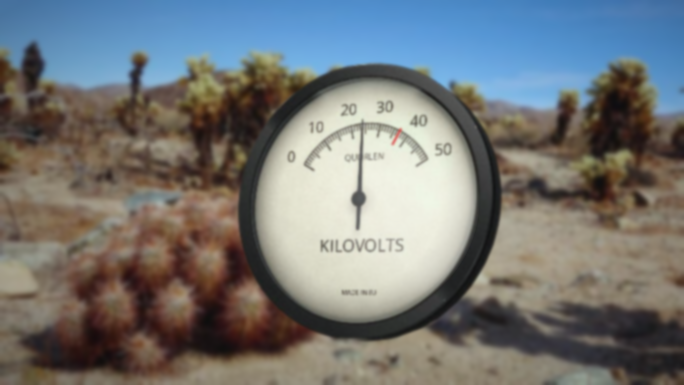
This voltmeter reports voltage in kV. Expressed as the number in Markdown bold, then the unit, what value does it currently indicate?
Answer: **25** kV
